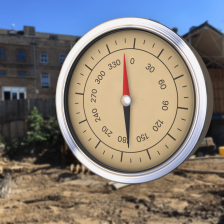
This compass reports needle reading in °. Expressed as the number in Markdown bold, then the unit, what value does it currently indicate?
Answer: **350** °
